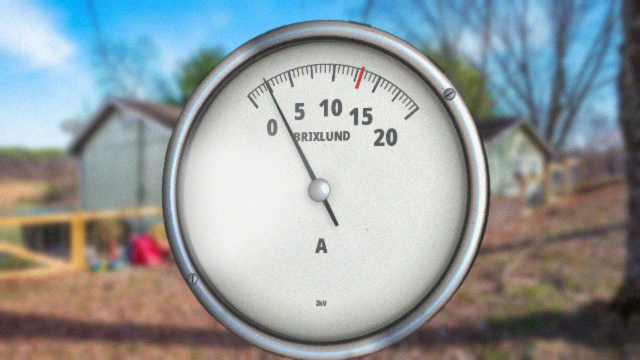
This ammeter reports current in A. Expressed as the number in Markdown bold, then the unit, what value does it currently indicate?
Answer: **2.5** A
